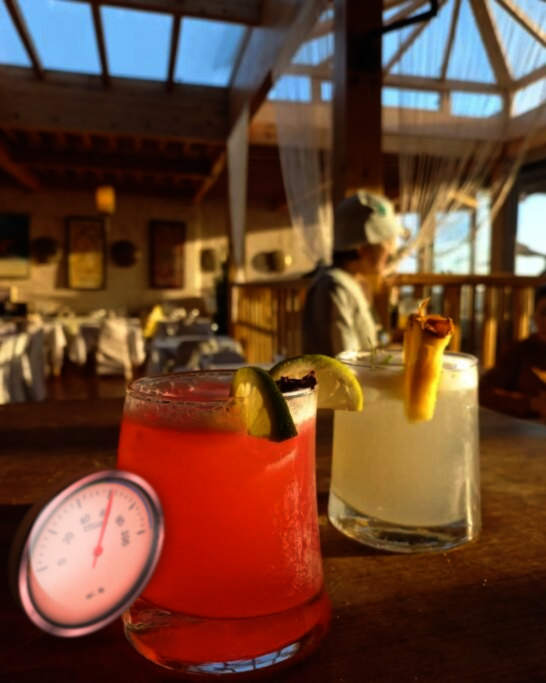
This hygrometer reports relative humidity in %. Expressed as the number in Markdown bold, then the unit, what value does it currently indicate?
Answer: **60** %
